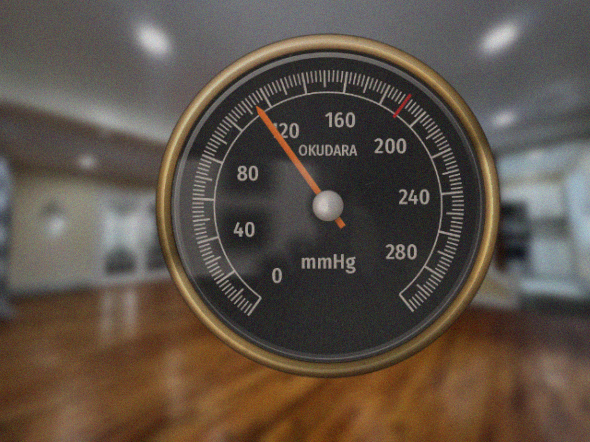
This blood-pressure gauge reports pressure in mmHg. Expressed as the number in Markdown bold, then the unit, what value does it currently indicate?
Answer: **114** mmHg
